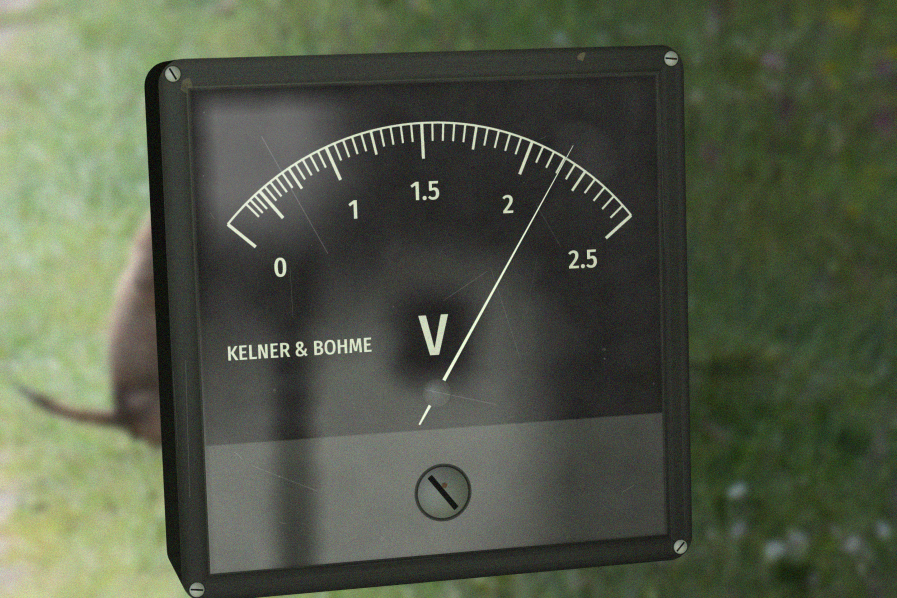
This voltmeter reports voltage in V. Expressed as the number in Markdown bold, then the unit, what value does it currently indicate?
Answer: **2.15** V
